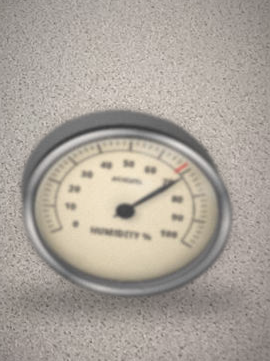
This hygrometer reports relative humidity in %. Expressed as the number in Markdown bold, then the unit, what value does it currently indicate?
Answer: **70** %
